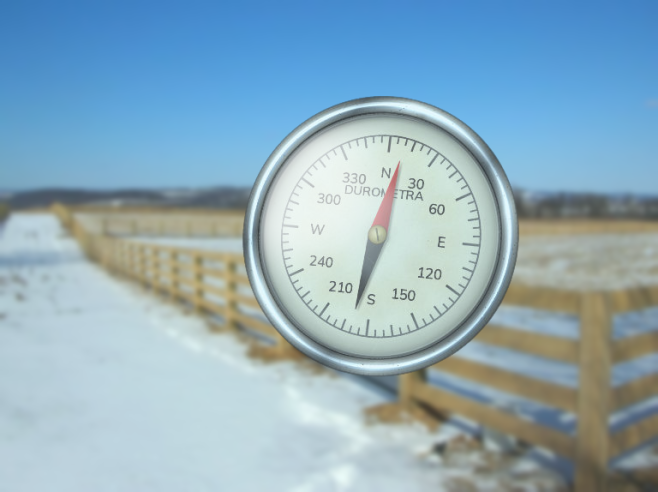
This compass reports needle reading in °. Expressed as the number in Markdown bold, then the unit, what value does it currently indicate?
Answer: **10** °
